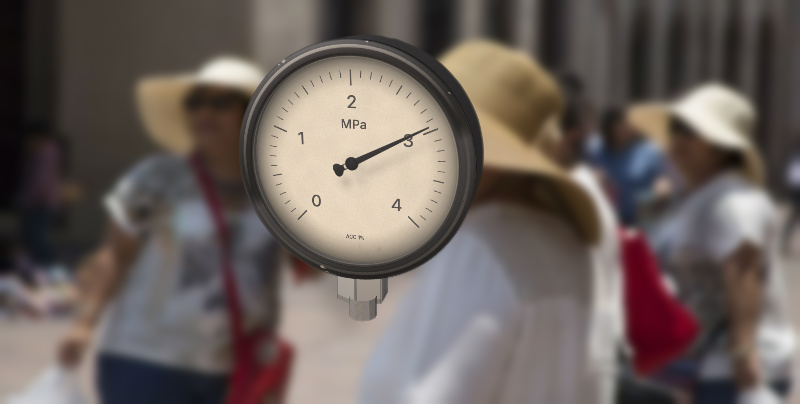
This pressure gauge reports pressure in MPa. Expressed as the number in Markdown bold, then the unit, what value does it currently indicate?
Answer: **2.95** MPa
